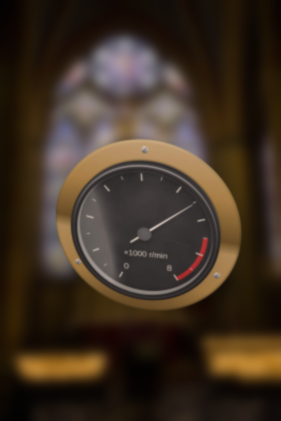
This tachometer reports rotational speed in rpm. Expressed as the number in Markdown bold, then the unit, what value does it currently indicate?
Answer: **5500** rpm
